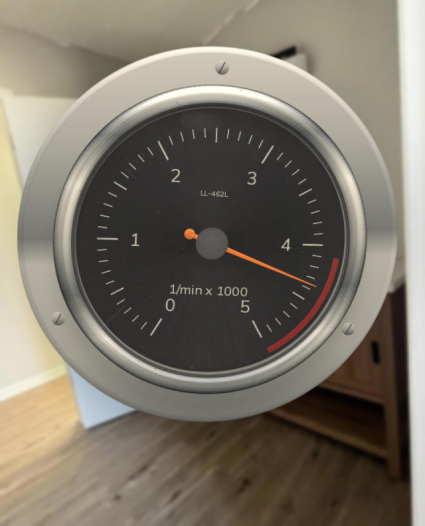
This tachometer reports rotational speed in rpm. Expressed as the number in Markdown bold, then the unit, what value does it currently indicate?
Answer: **4350** rpm
